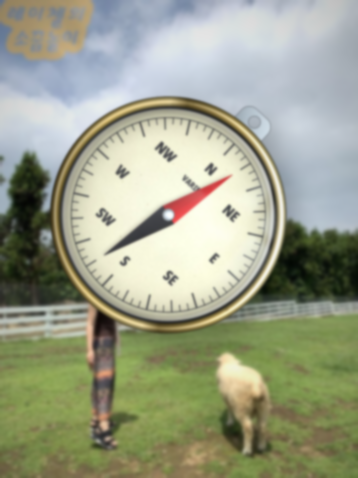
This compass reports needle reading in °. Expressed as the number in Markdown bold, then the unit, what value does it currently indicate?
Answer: **15** °
